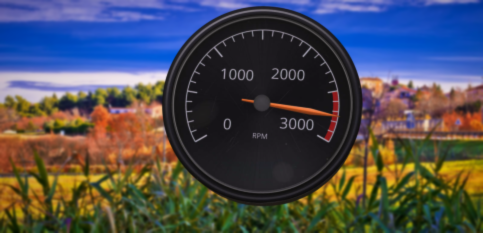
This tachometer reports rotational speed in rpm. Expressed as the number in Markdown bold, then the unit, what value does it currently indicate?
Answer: **2750** rpm
